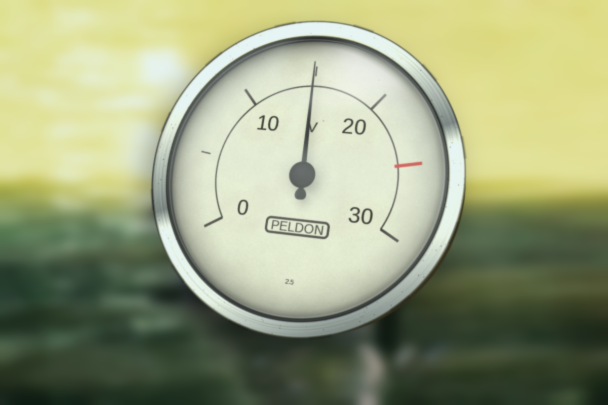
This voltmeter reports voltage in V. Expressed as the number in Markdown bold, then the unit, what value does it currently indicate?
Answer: **15** V
